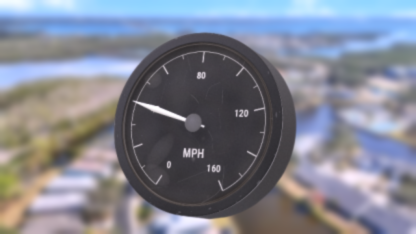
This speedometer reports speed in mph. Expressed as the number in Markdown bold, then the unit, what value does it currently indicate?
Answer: **40** mph
